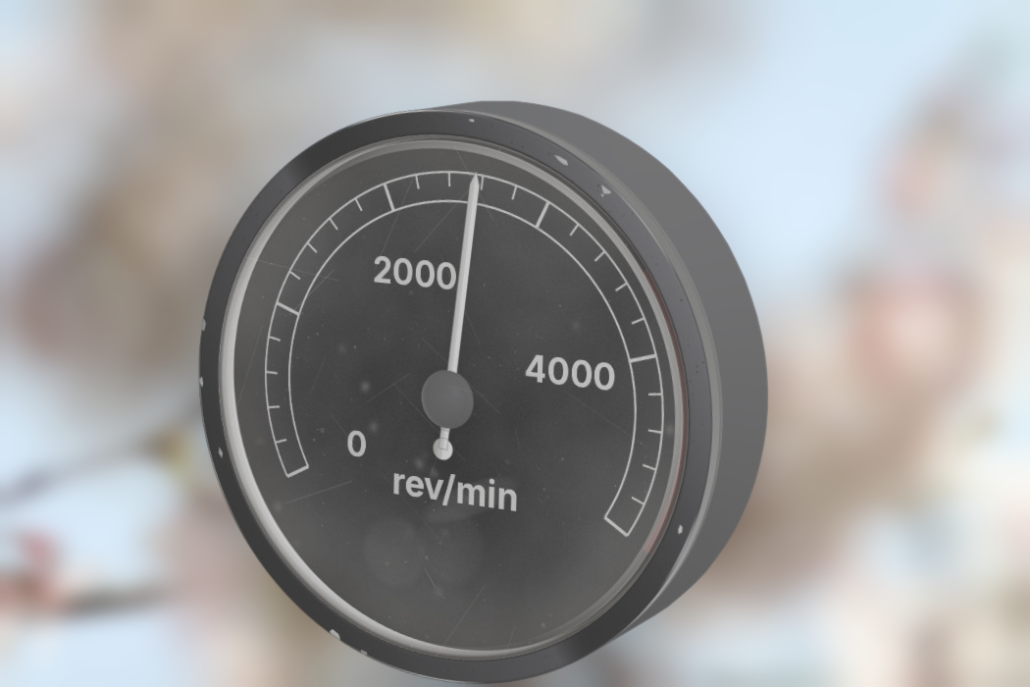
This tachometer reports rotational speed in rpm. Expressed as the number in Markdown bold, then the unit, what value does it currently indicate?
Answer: **2600** rpm
